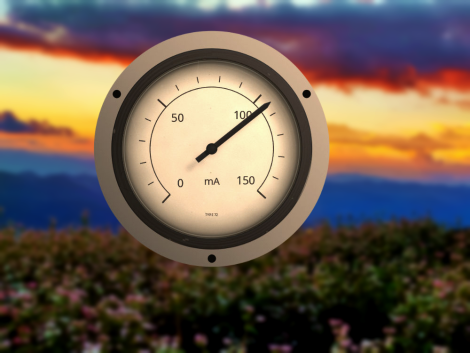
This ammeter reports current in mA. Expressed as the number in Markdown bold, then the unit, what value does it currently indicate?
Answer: **105** mA
